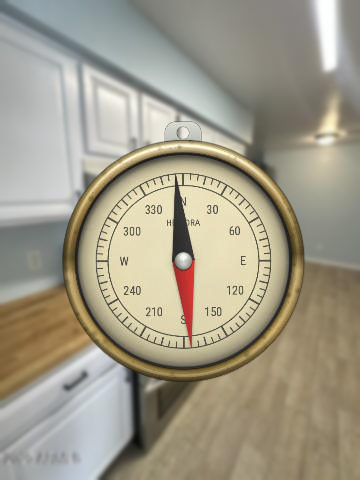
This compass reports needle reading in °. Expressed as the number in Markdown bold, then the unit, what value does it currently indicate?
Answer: **175** °
